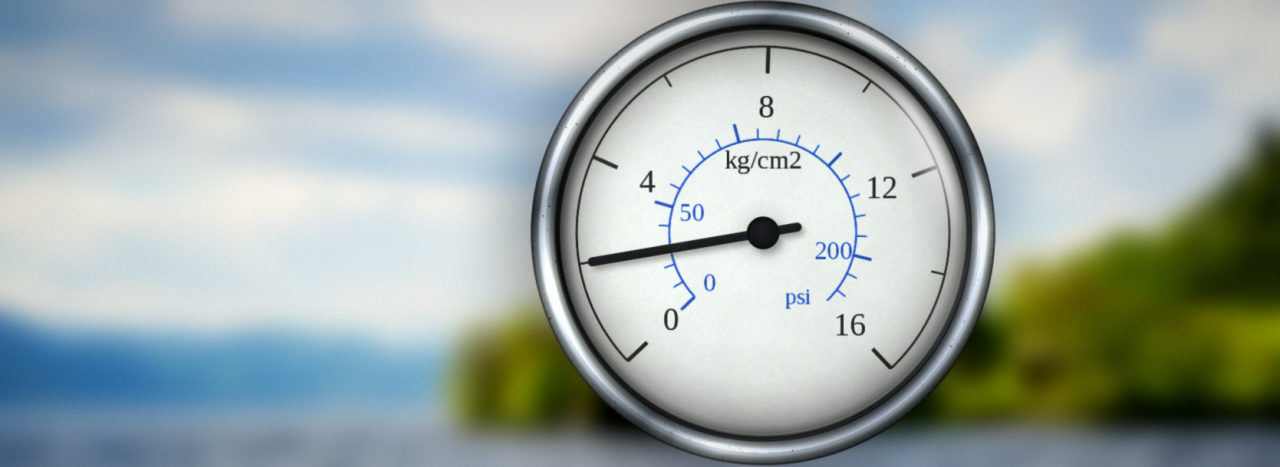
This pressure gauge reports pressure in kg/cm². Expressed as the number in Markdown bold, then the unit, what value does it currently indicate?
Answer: **2** kg/cm²
